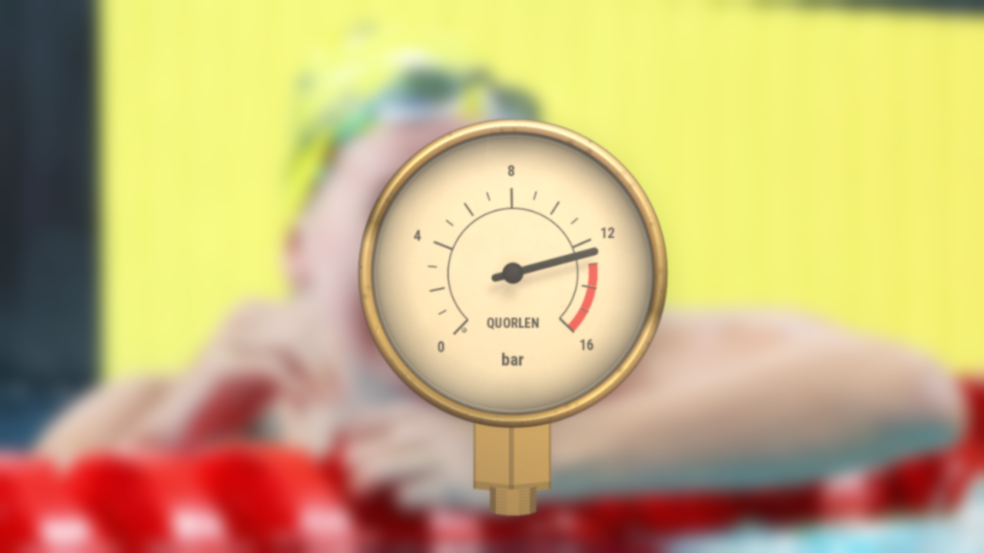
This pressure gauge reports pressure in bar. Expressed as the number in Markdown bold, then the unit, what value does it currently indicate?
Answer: **12.5** bar
